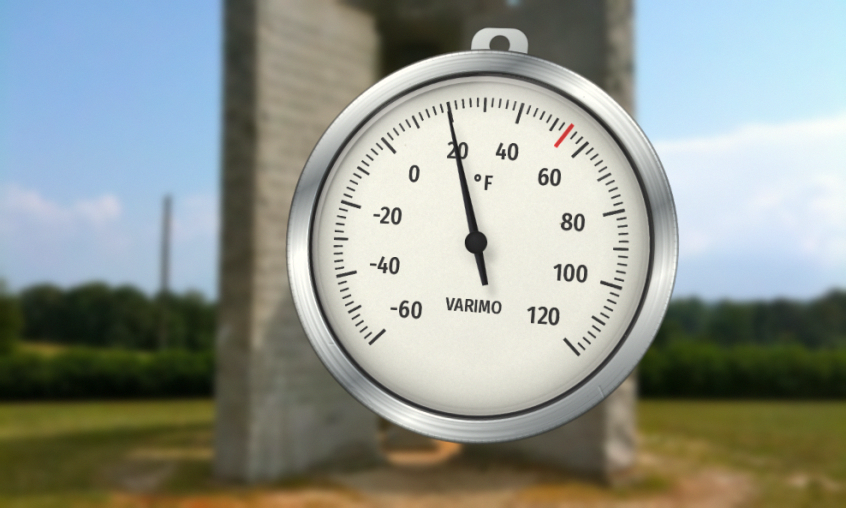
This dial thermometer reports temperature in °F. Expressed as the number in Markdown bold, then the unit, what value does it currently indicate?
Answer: **20** °F
